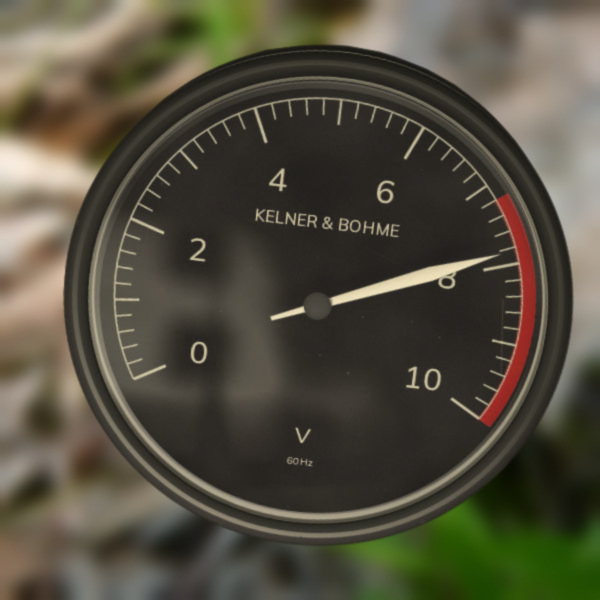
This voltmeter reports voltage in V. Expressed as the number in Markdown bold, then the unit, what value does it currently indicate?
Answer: **7.8** V
